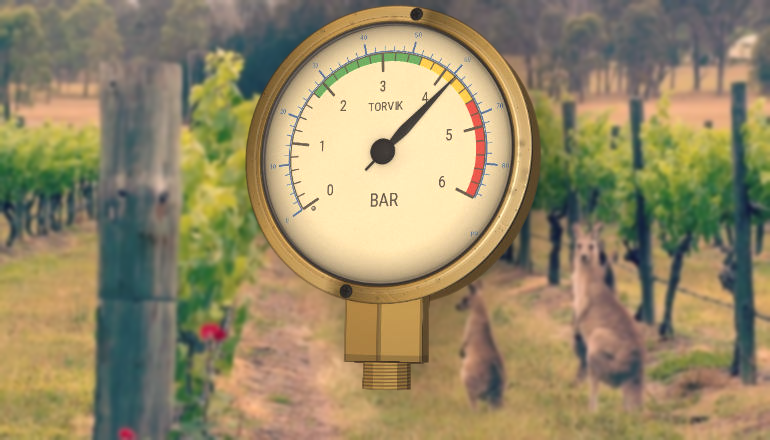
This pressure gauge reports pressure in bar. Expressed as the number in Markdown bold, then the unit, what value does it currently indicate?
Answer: **4.2** bar
